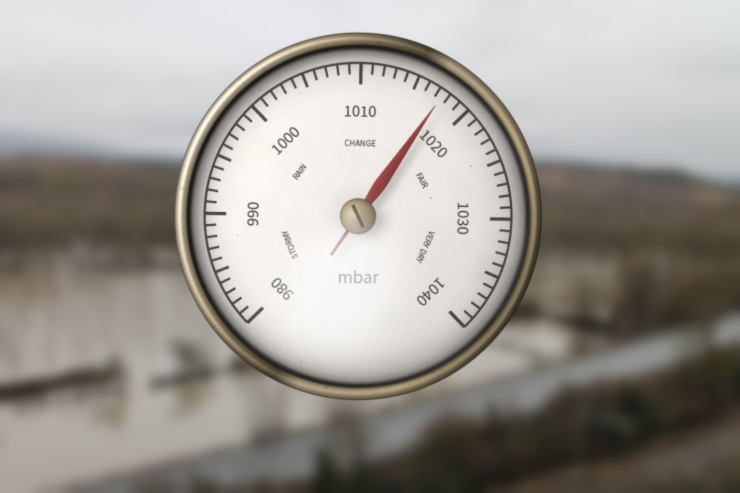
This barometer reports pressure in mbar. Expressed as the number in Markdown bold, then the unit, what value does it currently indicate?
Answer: **1017.5** mbar
